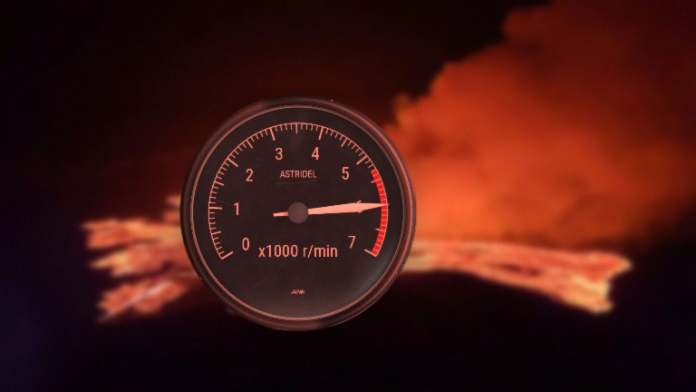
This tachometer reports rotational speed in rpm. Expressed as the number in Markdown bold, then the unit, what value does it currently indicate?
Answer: **6000** rpm
